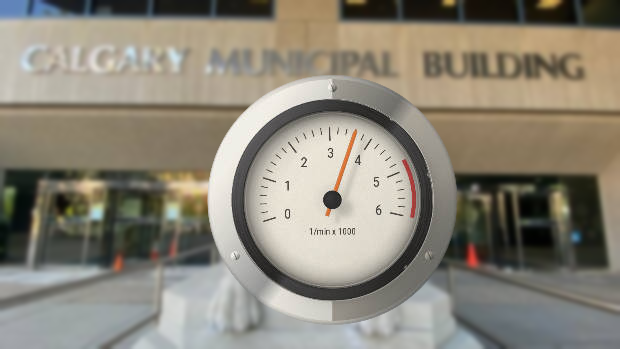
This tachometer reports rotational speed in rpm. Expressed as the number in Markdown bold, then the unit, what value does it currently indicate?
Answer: **3600** rpm
